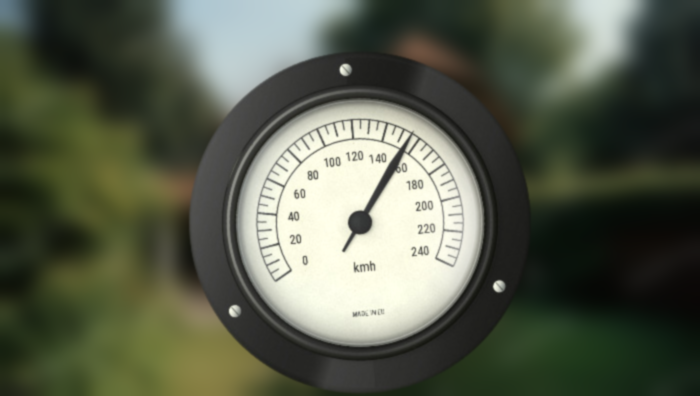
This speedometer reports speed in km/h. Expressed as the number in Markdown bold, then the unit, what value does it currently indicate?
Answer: **155** km/h
